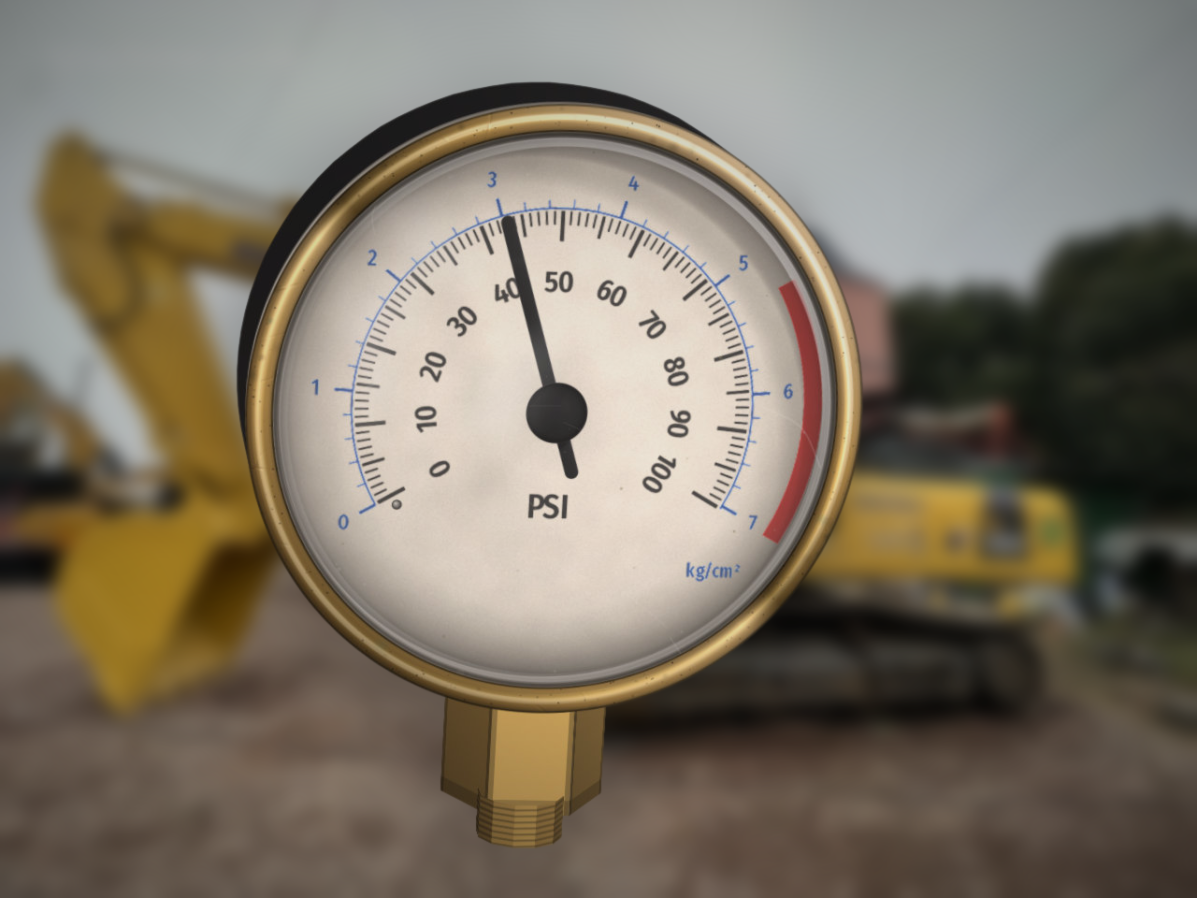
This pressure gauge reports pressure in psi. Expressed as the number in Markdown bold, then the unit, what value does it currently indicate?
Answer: **43** psi
